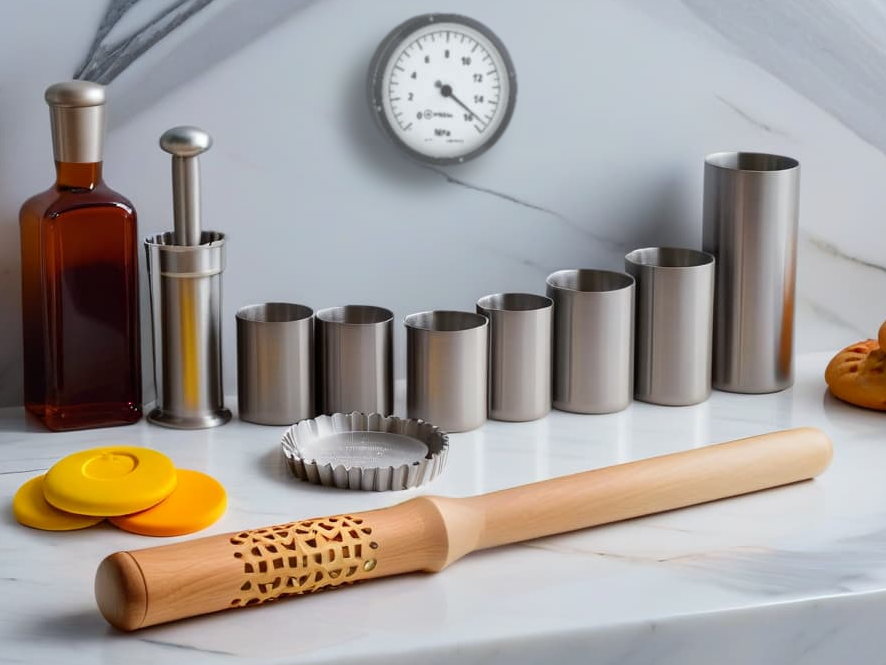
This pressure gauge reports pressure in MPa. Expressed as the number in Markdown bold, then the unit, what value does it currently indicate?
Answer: **15.5** MPa
